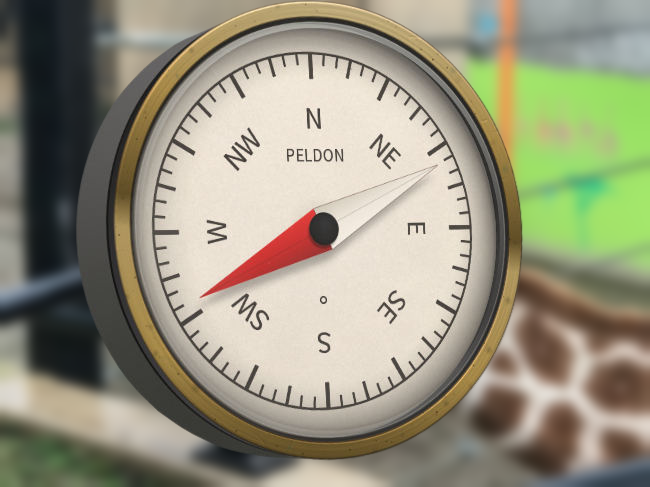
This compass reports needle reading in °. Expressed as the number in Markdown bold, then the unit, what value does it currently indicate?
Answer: **245** °
